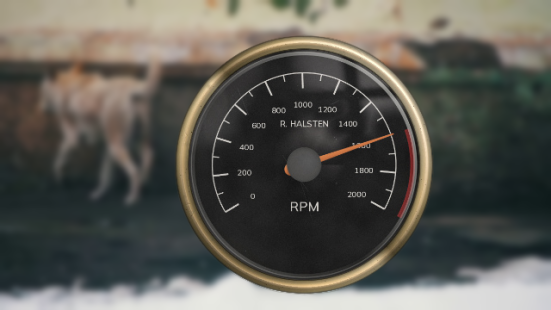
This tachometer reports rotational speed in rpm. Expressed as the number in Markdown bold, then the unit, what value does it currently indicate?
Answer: **1600** rpm
